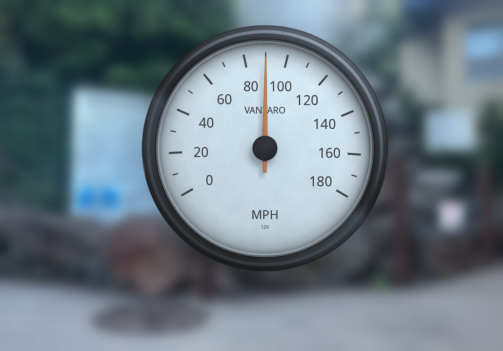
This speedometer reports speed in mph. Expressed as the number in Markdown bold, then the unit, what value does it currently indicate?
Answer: **90** mph
